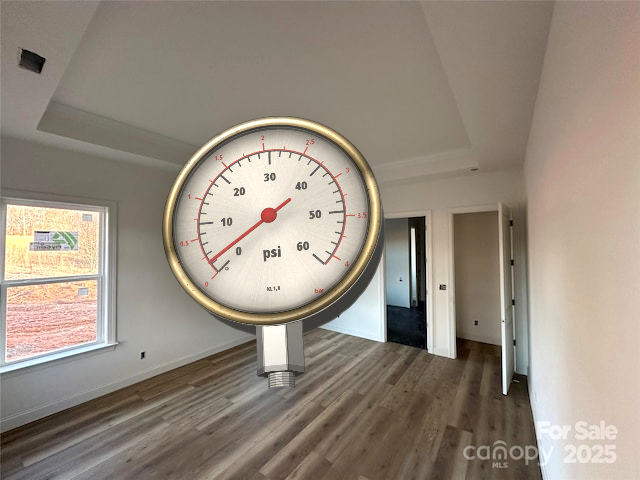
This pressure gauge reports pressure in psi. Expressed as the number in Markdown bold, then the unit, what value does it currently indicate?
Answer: **2** psi
